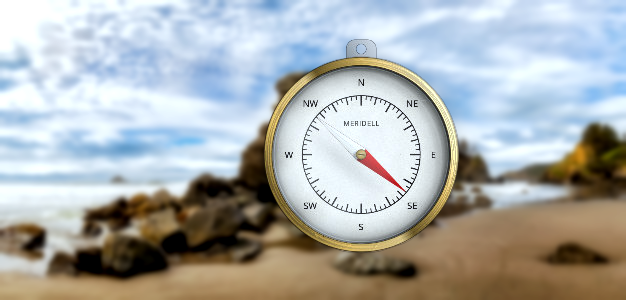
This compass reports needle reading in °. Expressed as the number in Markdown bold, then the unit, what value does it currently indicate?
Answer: **130** °
